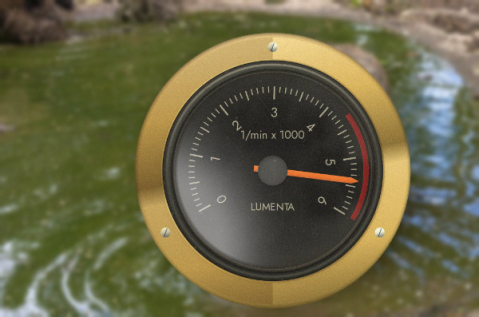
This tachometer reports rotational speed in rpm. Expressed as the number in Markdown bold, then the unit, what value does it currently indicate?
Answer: **5400** rpm
